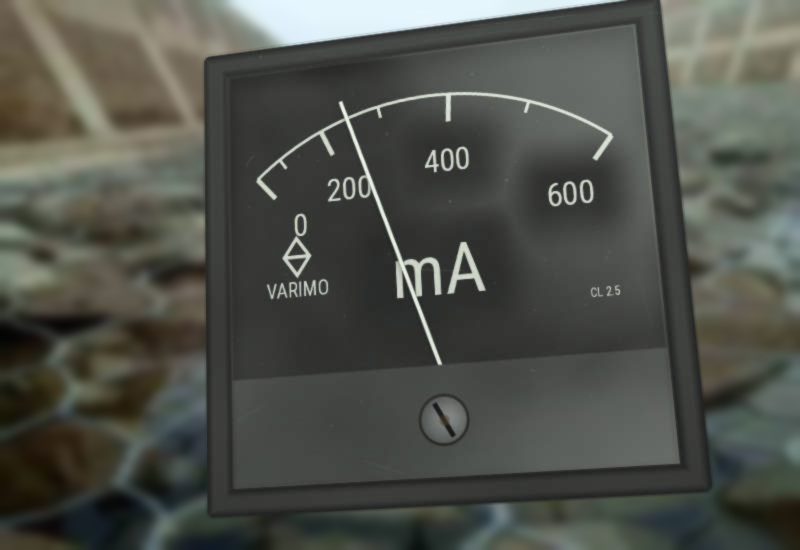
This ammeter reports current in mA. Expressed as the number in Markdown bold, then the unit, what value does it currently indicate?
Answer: **250** mA
